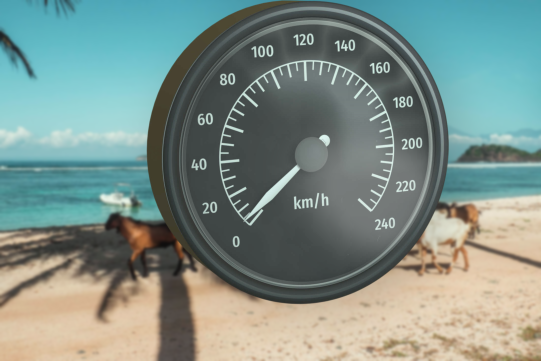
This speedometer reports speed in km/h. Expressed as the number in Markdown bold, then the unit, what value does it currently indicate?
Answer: **5** km/h
